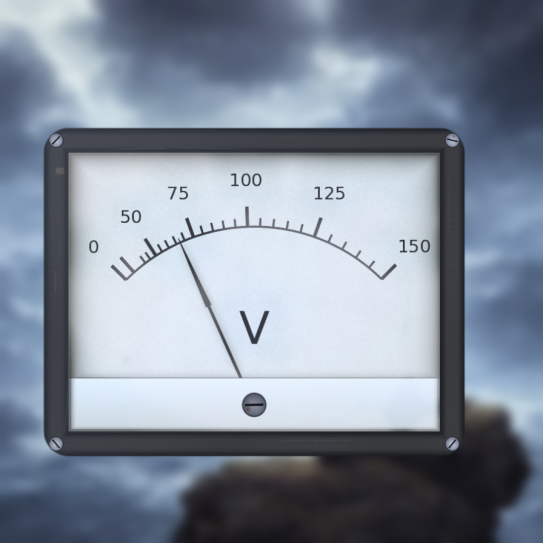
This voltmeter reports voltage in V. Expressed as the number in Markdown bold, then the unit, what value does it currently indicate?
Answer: **67.5** V
